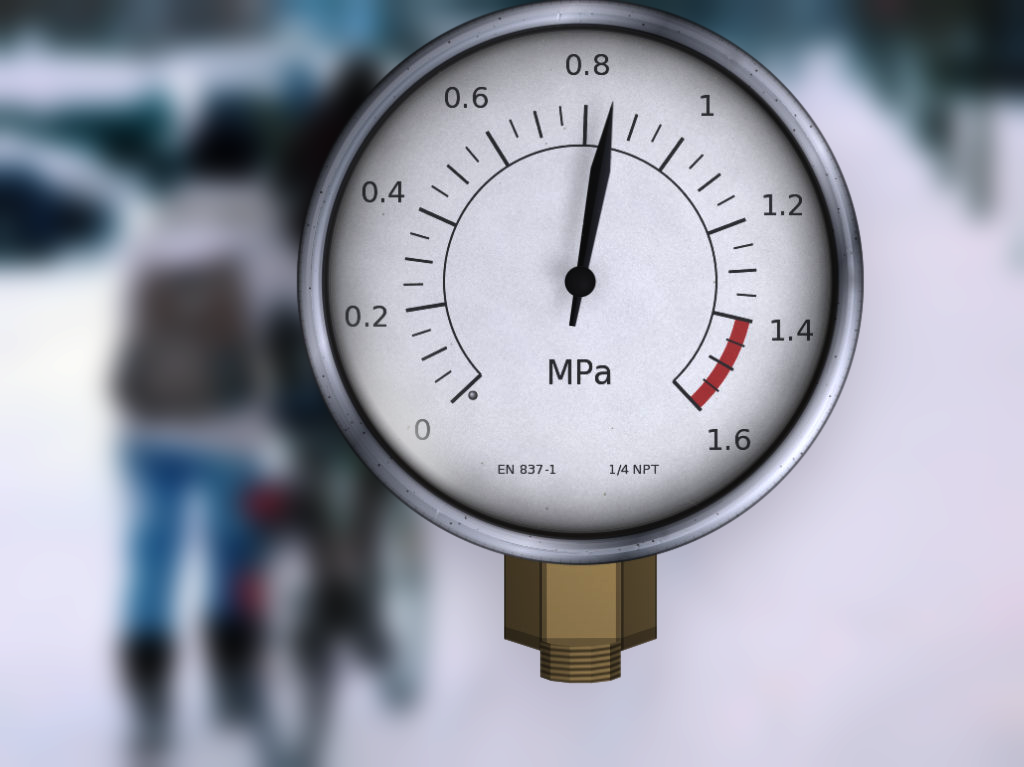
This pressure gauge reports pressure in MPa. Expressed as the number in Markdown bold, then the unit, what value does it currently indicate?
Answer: **0.85** MPa
